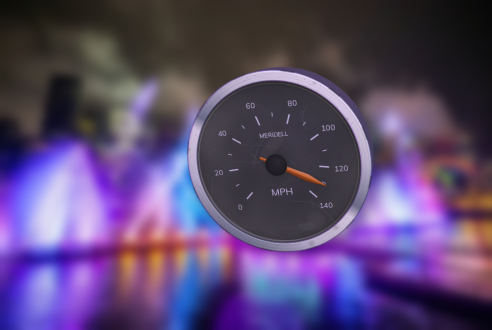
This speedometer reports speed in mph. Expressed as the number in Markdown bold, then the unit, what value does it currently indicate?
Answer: **130** mph
